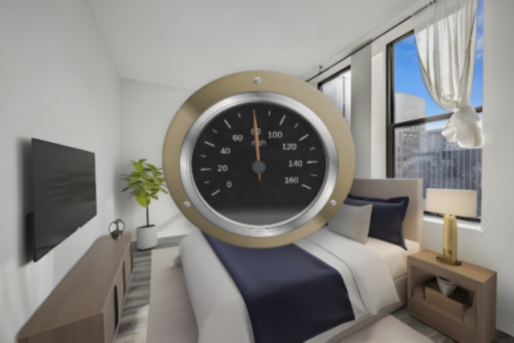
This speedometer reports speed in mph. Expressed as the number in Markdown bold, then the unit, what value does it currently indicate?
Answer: **80** mph
